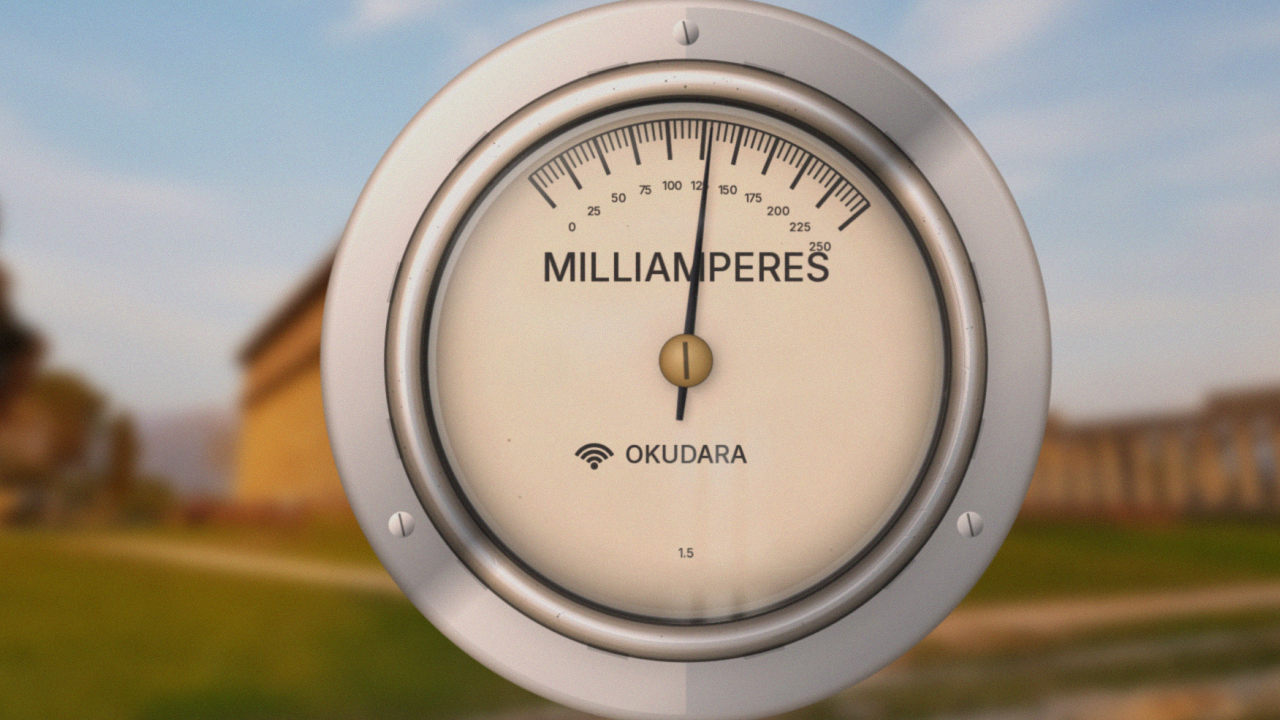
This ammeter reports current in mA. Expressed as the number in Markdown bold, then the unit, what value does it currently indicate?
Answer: **130** mA
